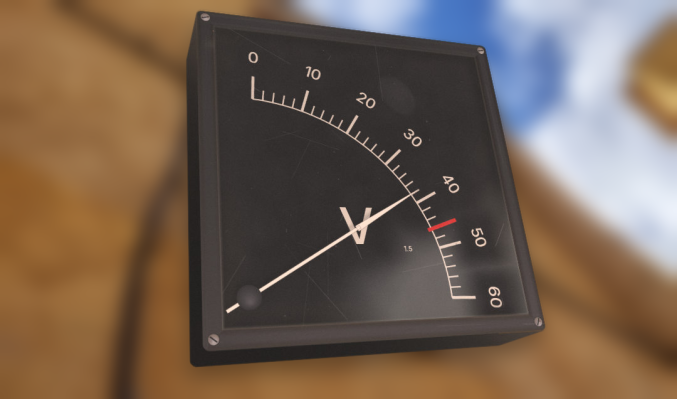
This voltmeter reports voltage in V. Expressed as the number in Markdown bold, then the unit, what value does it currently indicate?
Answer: **38** V
